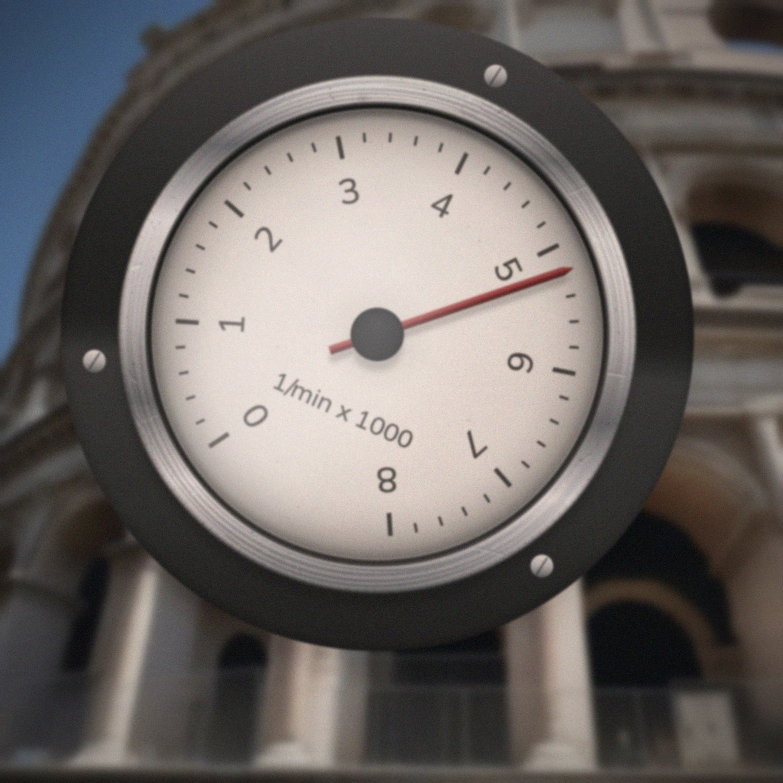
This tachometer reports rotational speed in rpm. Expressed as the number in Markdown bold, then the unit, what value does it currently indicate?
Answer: **5200** rpm
